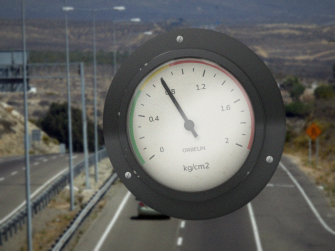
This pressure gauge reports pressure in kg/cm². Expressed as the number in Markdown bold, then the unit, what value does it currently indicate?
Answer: **0.8** kg/cm²
